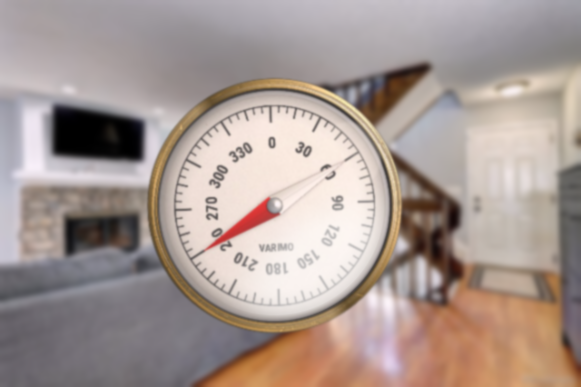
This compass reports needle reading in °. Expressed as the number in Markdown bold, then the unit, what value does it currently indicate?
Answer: **240** °
